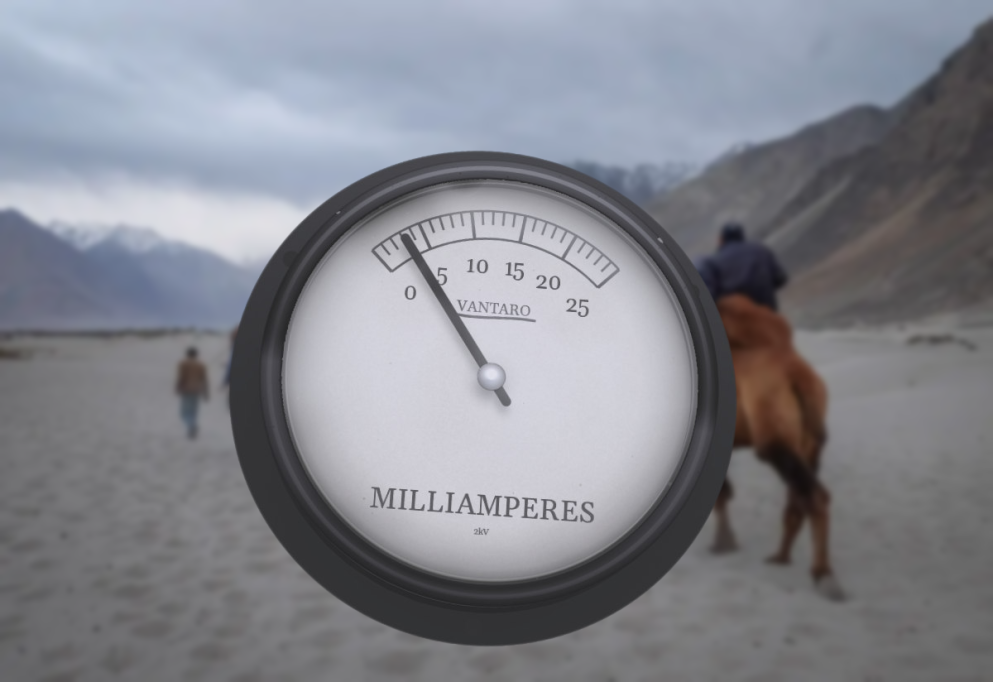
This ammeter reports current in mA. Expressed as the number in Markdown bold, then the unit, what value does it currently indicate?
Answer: **3** mA
